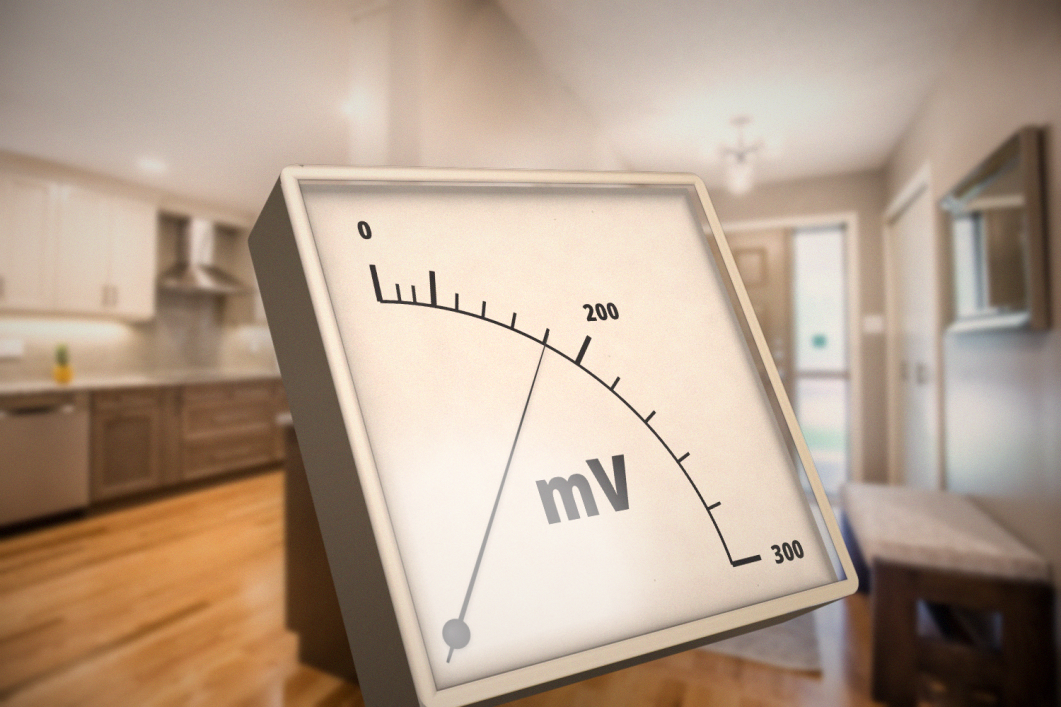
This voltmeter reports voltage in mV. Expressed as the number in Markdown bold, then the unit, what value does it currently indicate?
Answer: **180** mV
